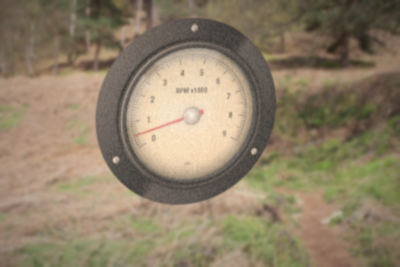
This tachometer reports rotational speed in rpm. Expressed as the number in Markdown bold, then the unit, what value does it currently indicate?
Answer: **500** rpm
